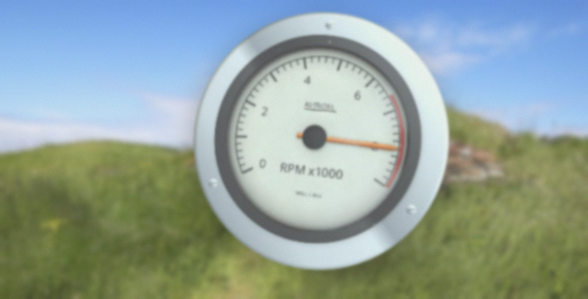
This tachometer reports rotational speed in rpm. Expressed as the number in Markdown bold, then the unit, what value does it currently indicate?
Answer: **8000** rpm
